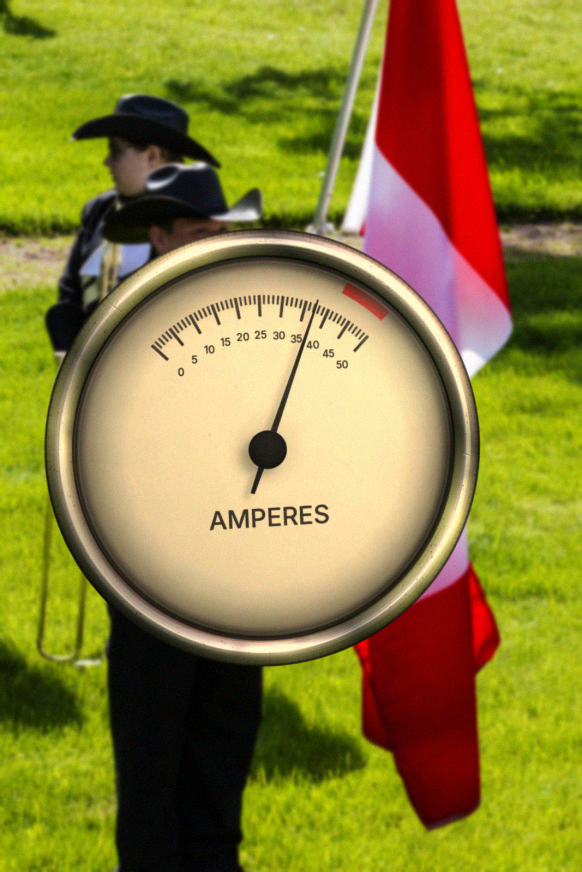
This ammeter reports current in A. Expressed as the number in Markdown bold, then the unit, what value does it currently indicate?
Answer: **37** A
